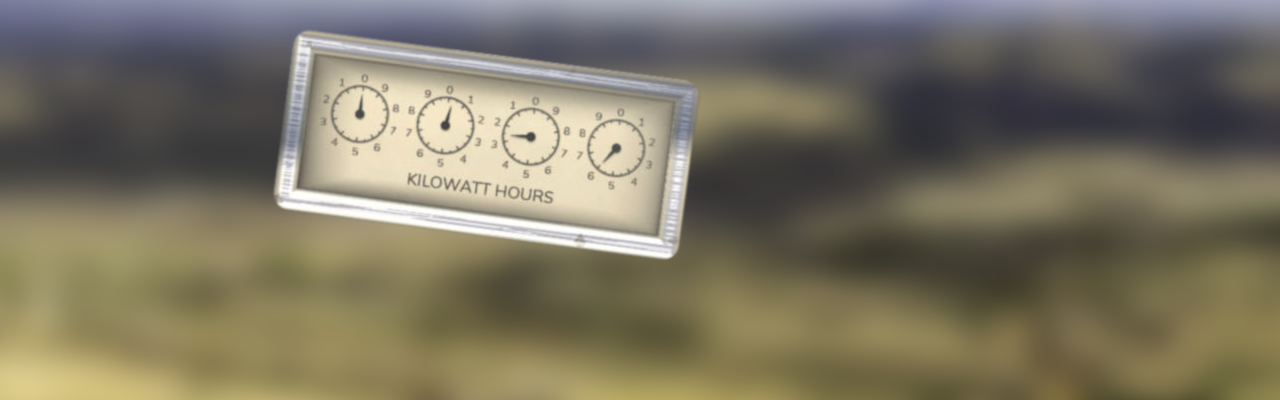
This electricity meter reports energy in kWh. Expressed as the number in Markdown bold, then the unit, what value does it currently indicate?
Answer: **26** kWh
